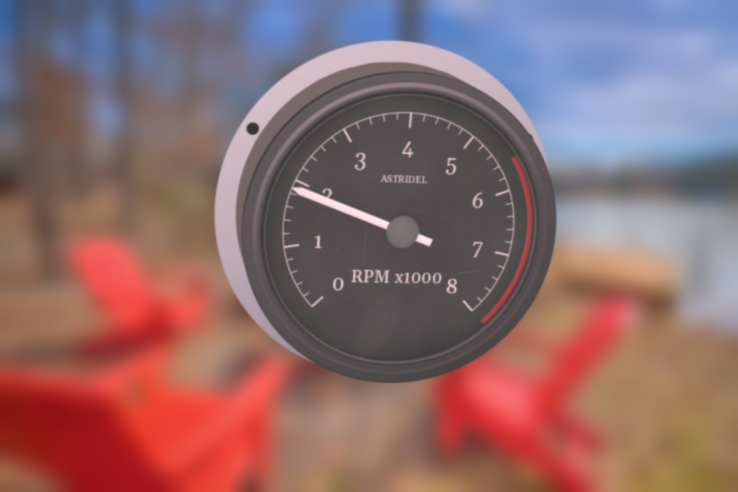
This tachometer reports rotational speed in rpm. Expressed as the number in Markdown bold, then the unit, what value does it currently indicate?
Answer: **1900** rpm
